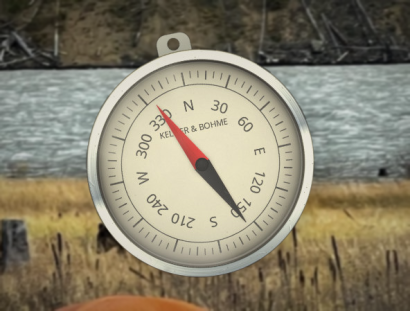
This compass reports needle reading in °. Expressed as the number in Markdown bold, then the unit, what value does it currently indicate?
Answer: **335** °
